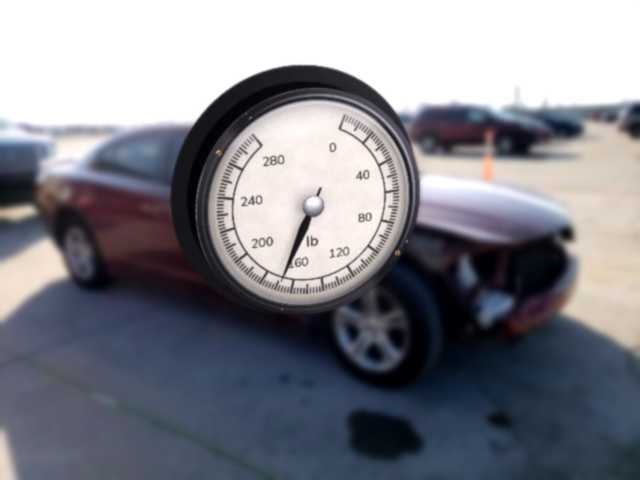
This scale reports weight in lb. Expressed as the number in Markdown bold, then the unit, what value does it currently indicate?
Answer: **170** lb
